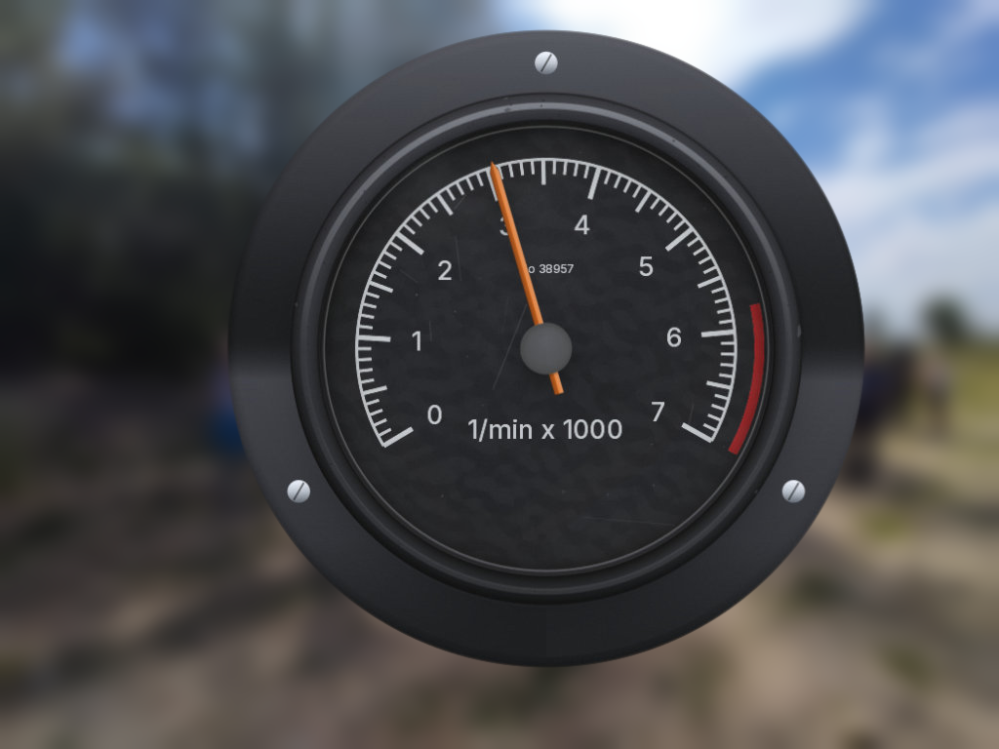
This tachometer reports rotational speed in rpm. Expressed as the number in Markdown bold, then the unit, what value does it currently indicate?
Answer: **3050** rpm
